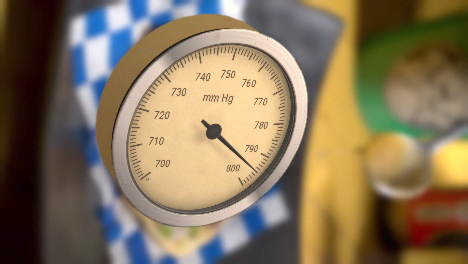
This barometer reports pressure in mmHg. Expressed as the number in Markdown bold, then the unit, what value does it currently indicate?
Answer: **795** mmHg
